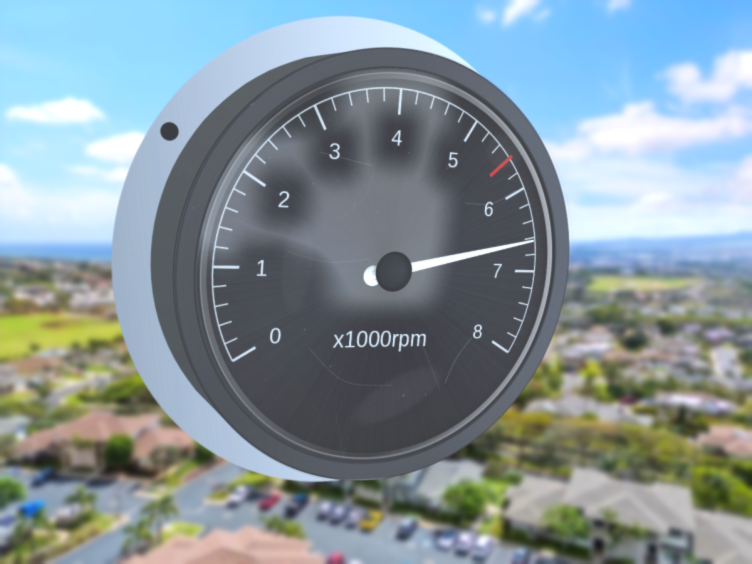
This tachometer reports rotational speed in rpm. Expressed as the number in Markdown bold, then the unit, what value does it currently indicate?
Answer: **6600** rpm
